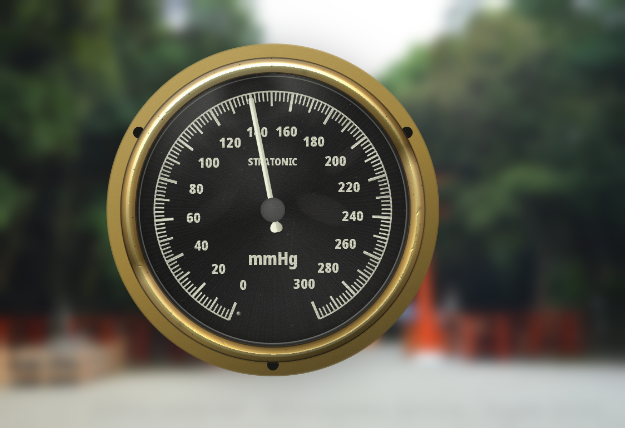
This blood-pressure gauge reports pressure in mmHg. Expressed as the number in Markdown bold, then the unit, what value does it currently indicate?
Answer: **140** mmHg
